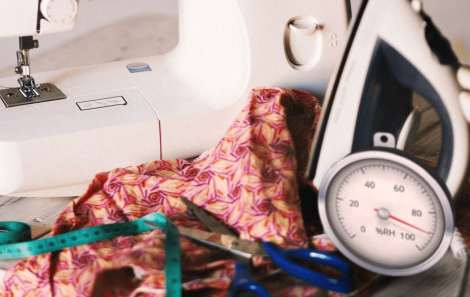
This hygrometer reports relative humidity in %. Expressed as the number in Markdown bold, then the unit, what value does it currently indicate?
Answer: **90** %
